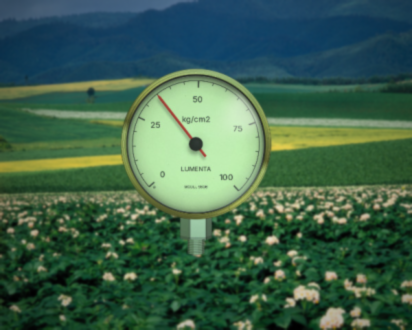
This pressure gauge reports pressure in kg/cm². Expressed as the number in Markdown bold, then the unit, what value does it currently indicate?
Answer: **35** kg/cm²
